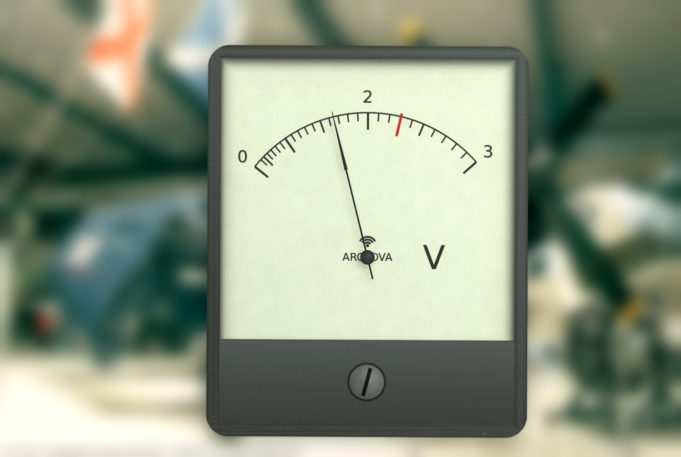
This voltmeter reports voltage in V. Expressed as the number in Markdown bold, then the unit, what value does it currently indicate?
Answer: **1.65** V
